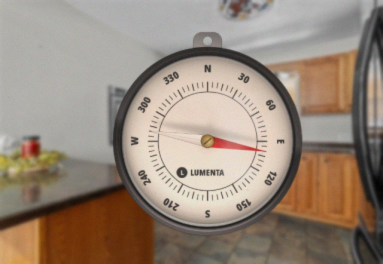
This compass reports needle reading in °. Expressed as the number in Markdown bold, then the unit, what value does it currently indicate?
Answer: **100** °
